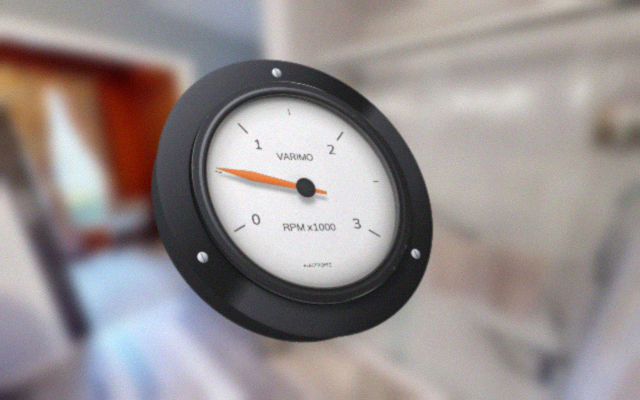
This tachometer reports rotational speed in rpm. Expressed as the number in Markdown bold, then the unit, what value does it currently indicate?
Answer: **500** rpm
